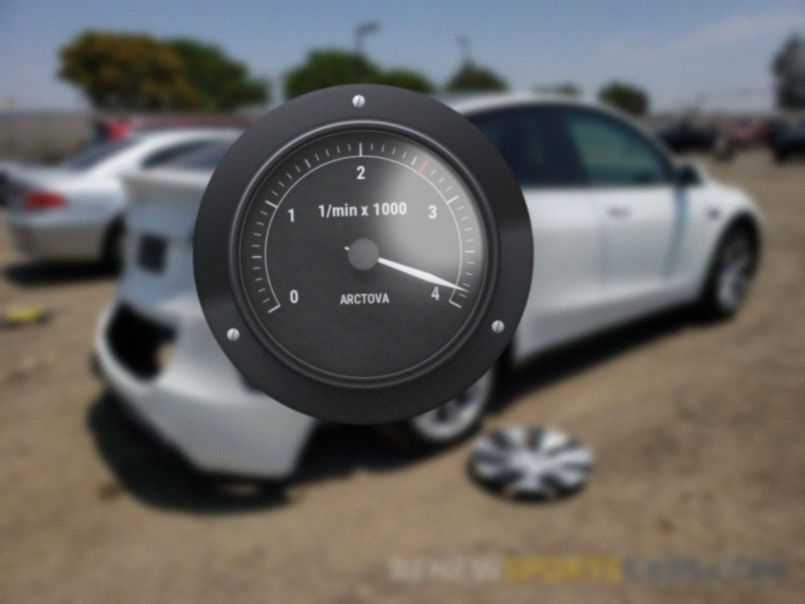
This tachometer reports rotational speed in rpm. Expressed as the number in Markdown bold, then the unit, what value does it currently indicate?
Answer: **3850** rpm
